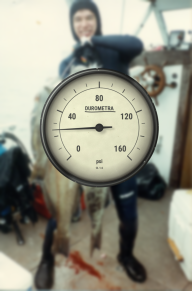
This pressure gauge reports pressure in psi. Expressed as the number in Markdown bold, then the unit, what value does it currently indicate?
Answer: **25** psi
